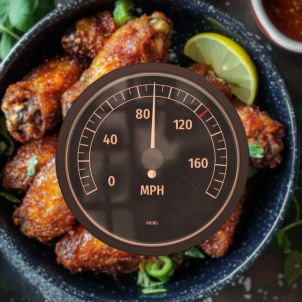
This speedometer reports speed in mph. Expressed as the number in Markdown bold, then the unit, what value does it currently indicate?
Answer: **90** mph
